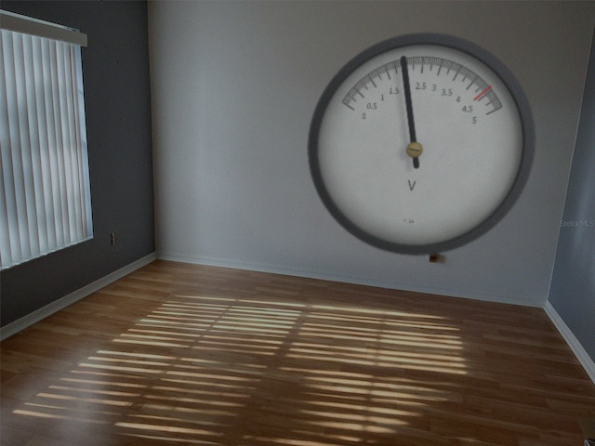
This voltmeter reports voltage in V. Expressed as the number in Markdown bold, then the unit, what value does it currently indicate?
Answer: **2** V
